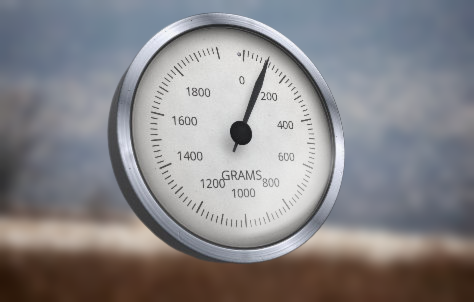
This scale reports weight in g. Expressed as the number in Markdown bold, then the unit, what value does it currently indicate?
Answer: **100** g
